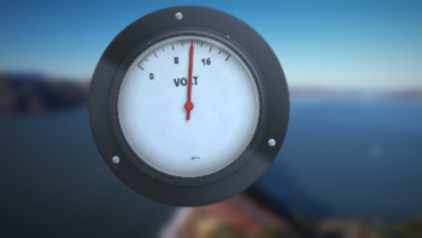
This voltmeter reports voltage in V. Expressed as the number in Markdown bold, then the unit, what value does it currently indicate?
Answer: **12** V
